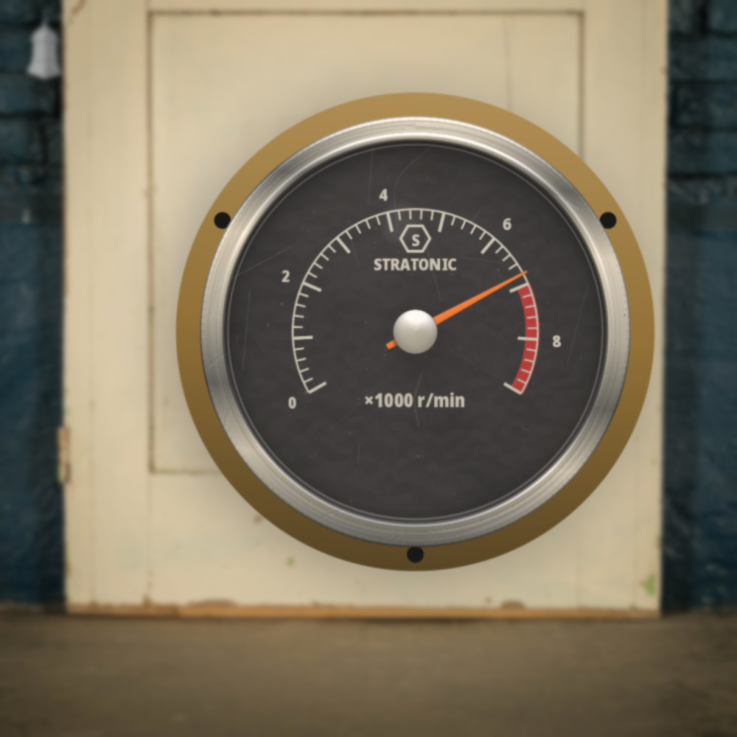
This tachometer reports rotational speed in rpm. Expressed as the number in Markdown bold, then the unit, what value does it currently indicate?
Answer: **6800** rpm
